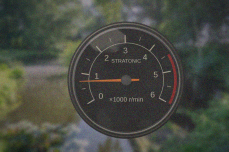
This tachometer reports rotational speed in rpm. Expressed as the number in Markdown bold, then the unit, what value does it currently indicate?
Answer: **750** rpm
